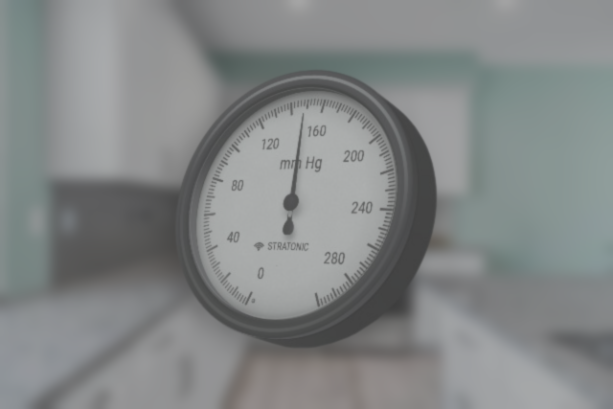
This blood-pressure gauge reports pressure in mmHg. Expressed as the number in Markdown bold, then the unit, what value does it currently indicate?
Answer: **150** mmHg
